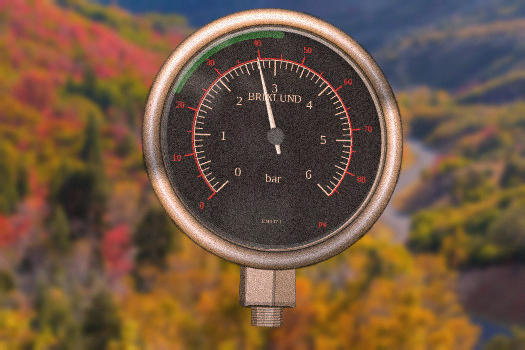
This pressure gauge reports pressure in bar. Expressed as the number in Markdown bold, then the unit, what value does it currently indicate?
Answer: **2.7** bar
